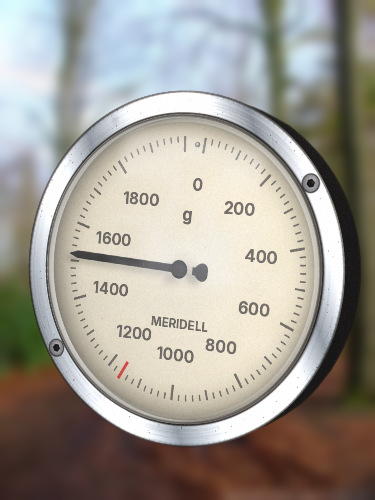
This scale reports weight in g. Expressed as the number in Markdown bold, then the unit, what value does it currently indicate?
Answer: **1520** g
